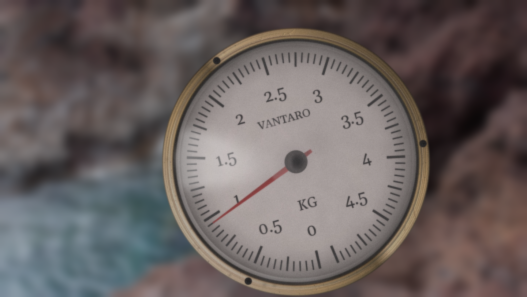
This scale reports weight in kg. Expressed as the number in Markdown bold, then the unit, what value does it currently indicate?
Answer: **0.95** kg
